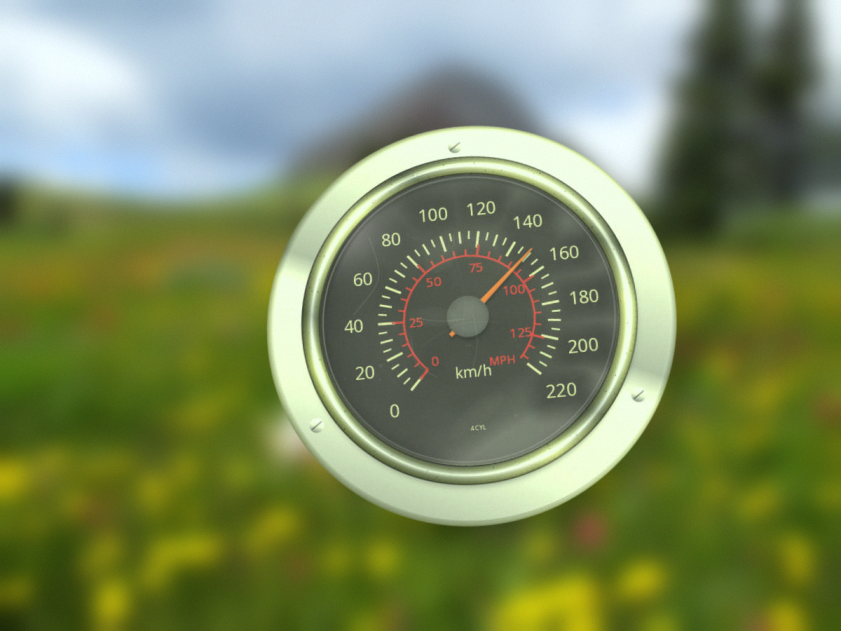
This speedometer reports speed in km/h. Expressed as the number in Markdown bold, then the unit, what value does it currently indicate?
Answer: **150** km/h
